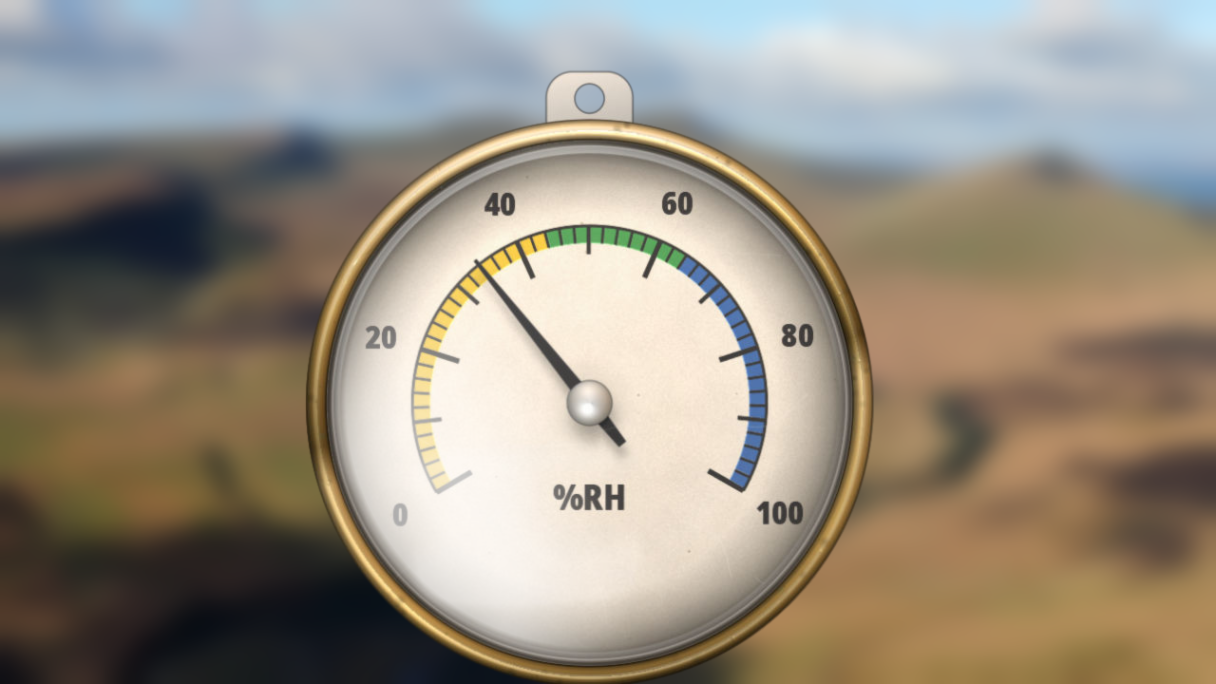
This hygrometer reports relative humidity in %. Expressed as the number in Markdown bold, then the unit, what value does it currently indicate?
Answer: **34** %
